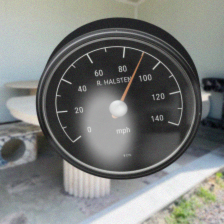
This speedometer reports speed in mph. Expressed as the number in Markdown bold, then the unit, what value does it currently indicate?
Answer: **90** mph
